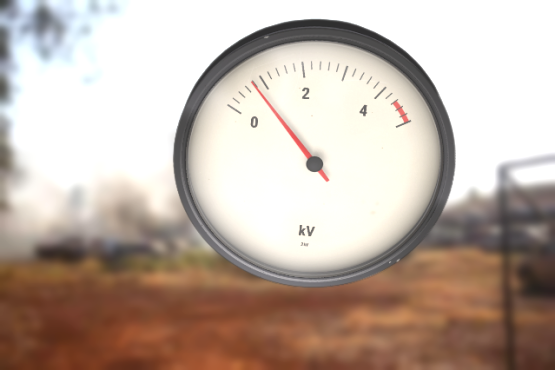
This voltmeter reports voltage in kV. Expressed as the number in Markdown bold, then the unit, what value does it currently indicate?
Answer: **0.8** kV
